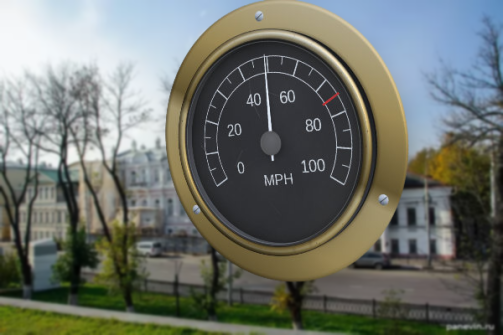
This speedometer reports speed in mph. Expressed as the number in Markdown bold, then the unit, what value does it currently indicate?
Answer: **50** mph
